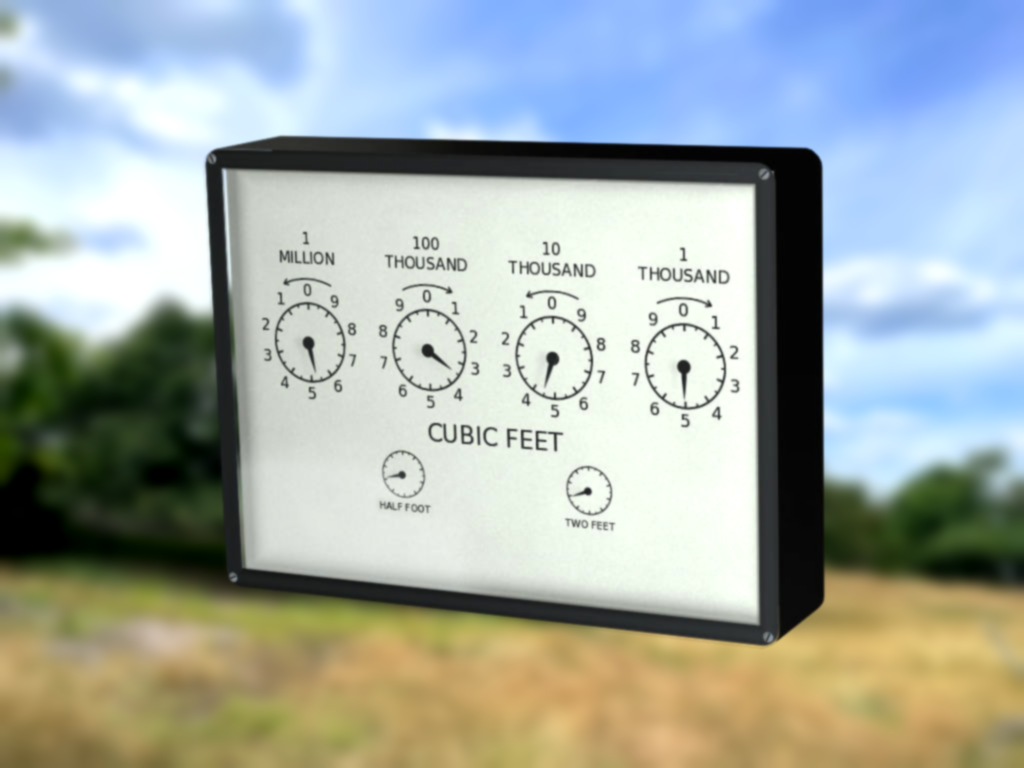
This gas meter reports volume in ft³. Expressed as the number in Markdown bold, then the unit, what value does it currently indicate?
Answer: **534500** ft³
